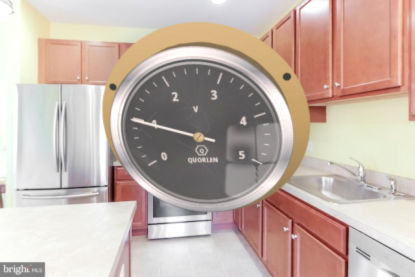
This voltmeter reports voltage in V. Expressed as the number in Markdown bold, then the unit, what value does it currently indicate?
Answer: **1** V
